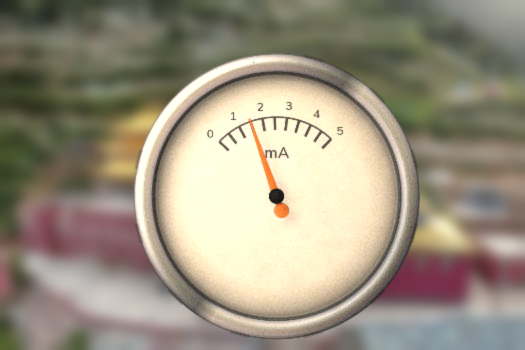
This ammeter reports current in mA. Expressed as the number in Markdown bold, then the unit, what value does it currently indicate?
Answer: **1.5** mA
